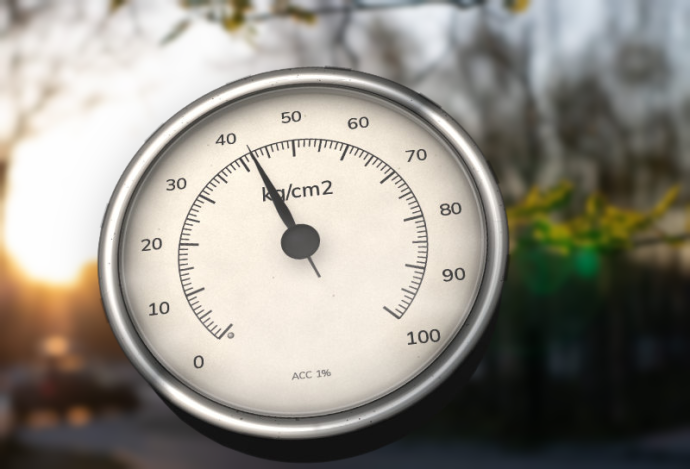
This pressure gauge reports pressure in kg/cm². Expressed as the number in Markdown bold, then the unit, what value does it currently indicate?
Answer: **42** kg/cm²
